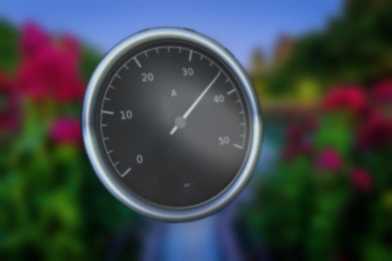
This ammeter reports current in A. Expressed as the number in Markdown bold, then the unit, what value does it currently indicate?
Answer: **36** A
